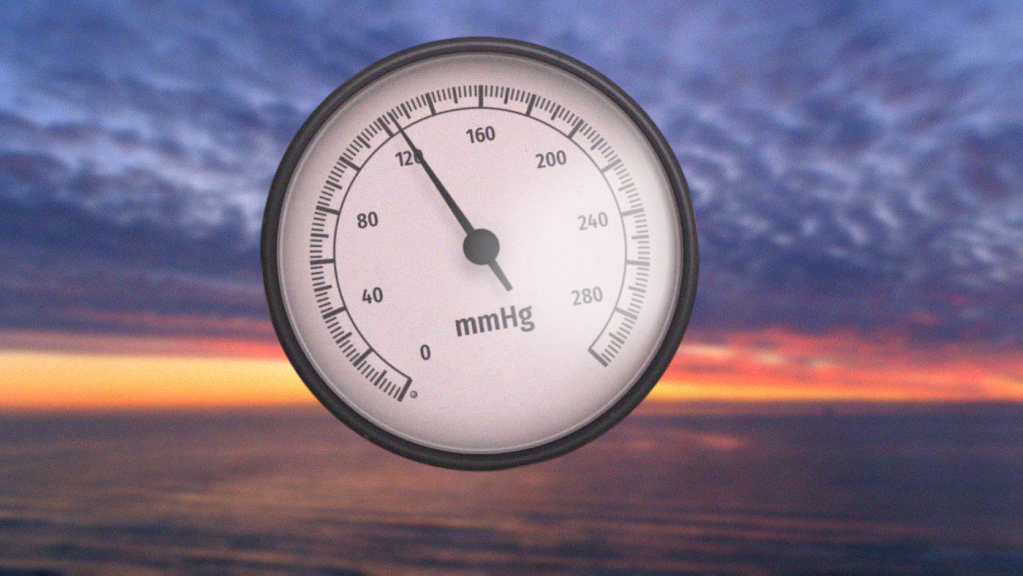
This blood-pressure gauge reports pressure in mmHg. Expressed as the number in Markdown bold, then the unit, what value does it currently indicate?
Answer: **124** mmHg
